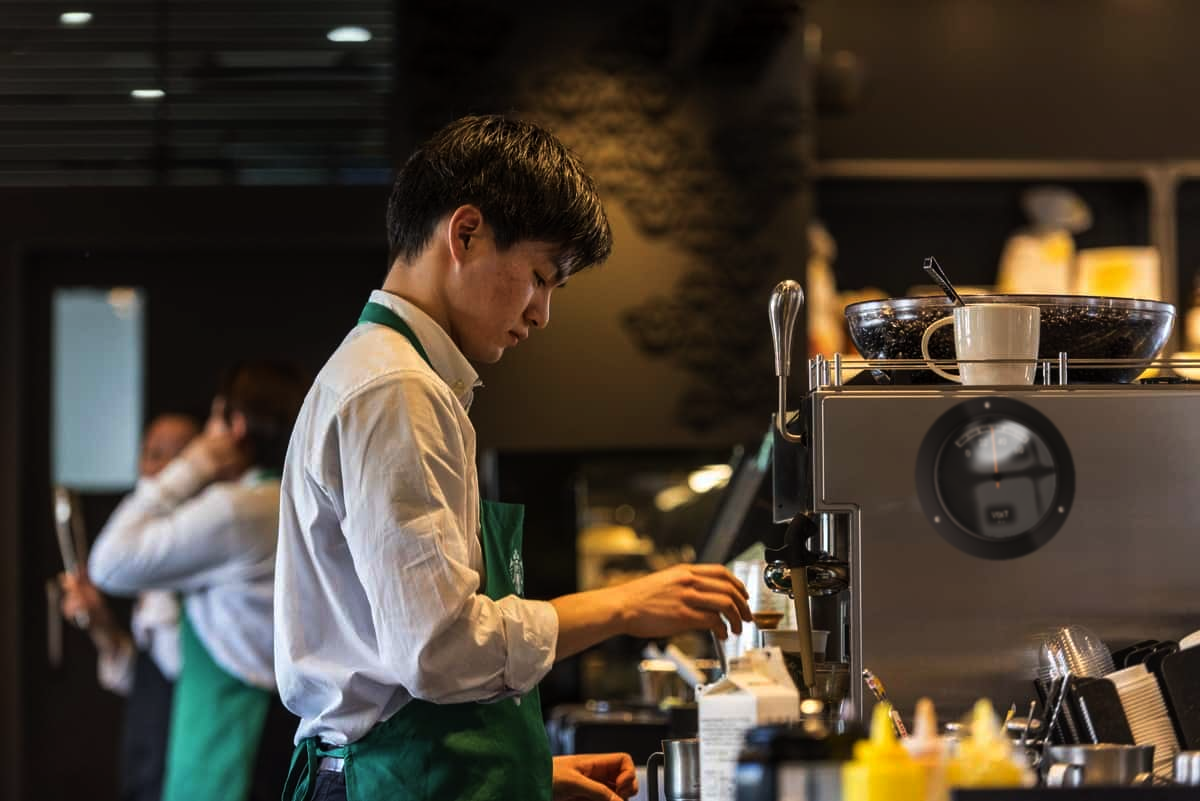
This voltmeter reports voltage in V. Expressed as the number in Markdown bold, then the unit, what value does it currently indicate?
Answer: **30** V
